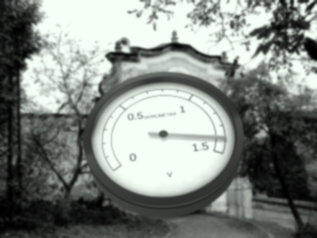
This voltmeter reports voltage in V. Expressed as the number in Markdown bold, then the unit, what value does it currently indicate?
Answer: **1.4** V
